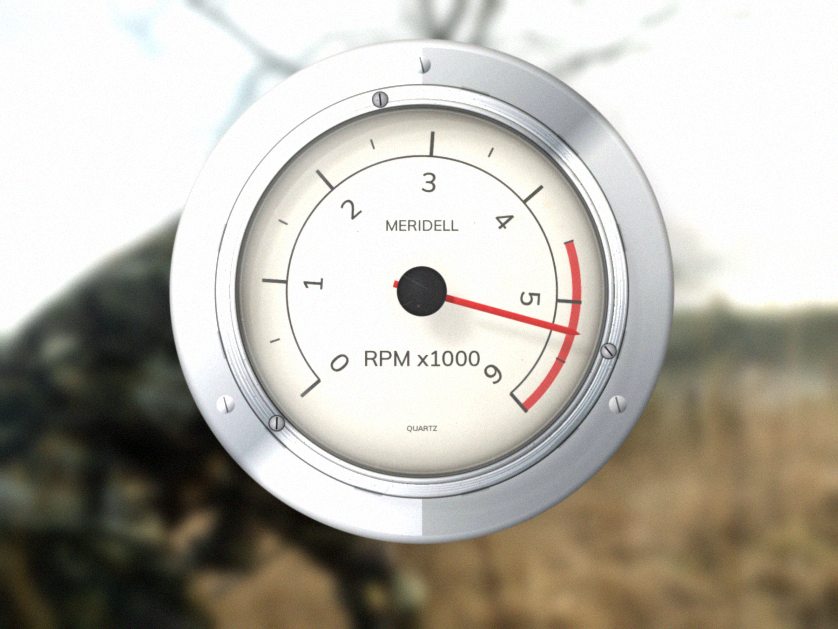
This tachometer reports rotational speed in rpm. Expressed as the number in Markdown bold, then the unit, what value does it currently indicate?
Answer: **5250** rpm
